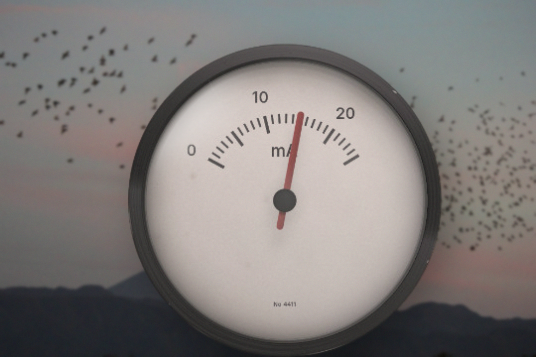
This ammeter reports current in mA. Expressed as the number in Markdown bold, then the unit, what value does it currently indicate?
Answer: **15** mA
